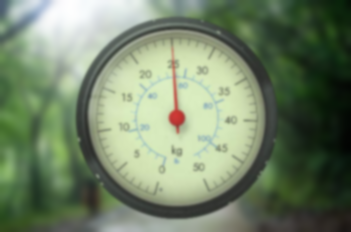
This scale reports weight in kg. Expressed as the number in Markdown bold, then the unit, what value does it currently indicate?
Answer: **25** kg
